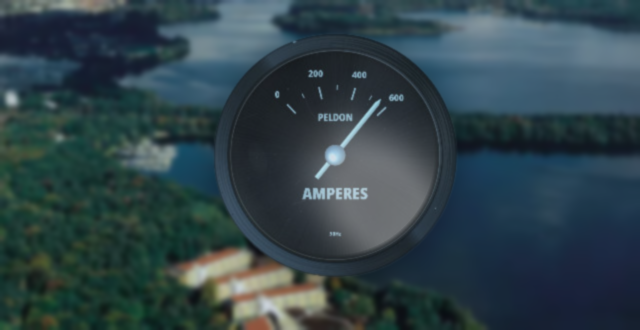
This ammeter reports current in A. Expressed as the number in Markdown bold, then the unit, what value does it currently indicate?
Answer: **550** A
